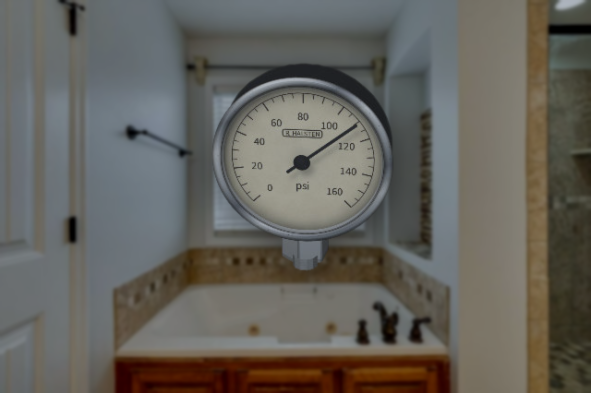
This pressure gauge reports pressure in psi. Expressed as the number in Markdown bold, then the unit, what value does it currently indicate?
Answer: **110** psi
